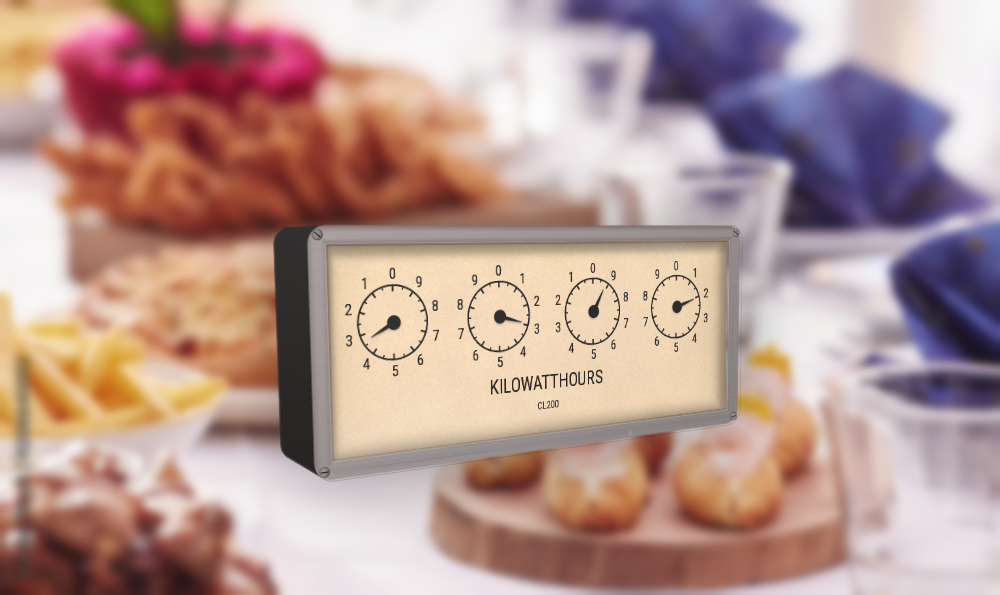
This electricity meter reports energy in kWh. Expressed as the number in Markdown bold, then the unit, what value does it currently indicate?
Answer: **3292** kWh
